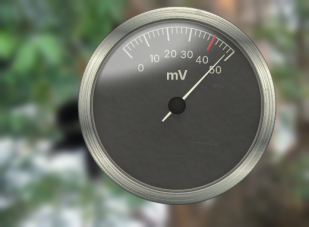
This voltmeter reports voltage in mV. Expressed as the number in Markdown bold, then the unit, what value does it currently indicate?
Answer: **48** mV
